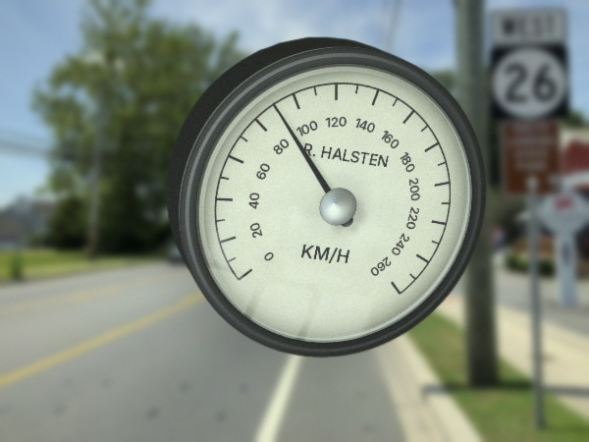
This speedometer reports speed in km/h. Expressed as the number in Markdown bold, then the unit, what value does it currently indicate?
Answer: **90** km/h
